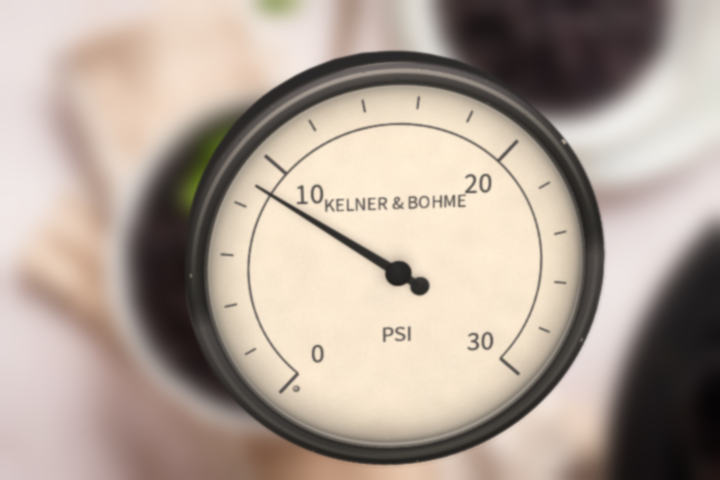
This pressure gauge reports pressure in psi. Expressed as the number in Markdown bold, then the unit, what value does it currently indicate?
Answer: **9** psi
